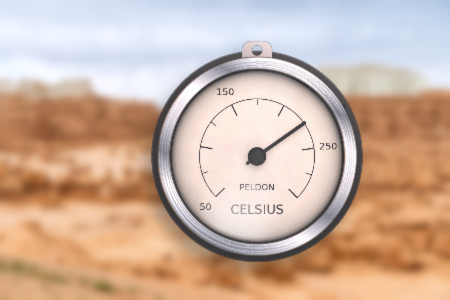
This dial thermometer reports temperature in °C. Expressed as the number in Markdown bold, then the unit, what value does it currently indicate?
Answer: **225** °C
